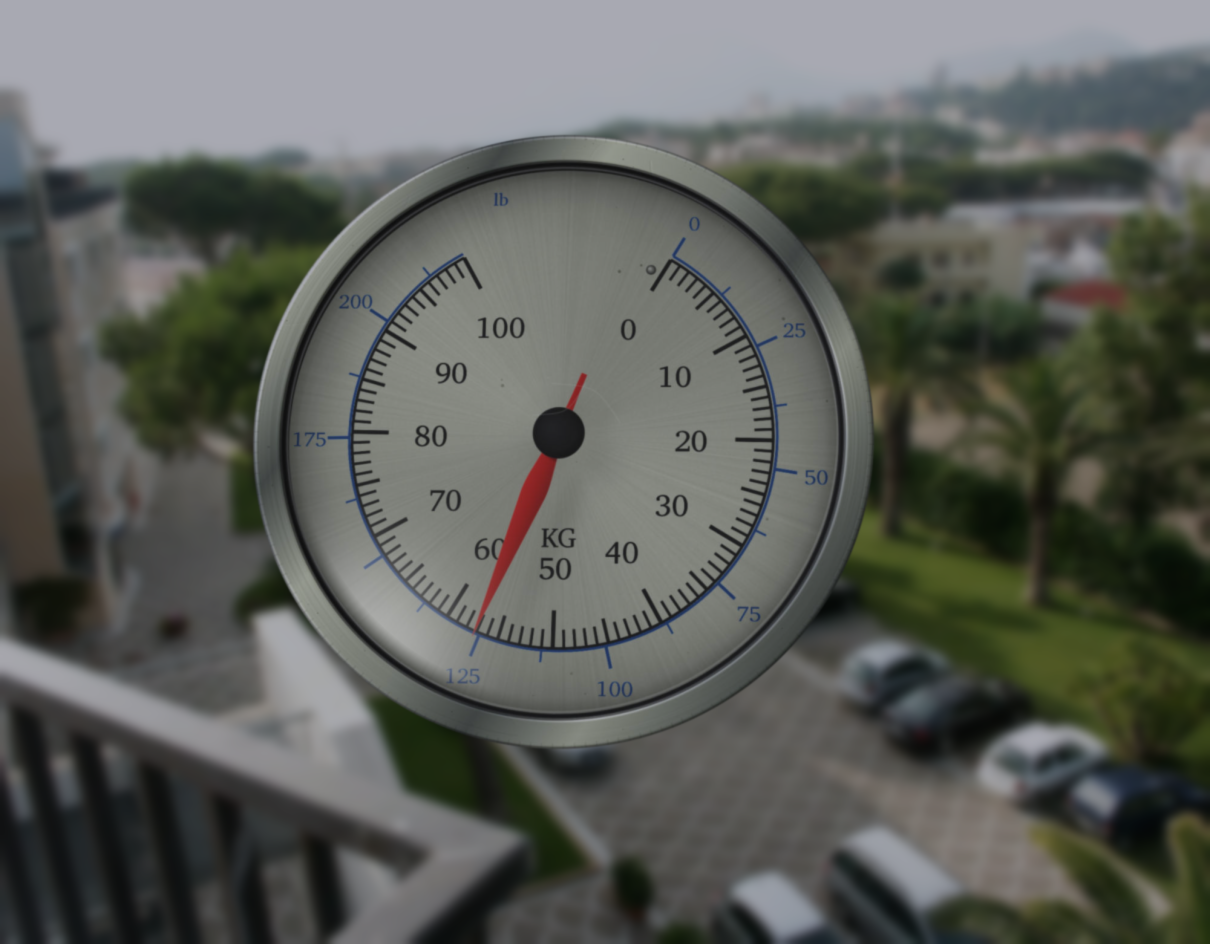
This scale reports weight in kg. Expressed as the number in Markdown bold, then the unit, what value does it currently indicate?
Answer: **57** kg
